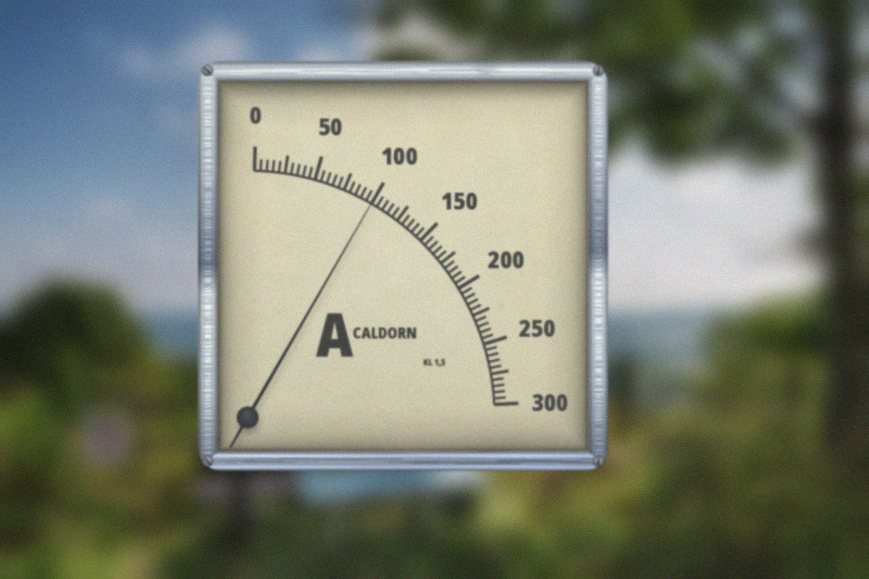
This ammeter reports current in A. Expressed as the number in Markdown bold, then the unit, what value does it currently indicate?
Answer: **100** A
